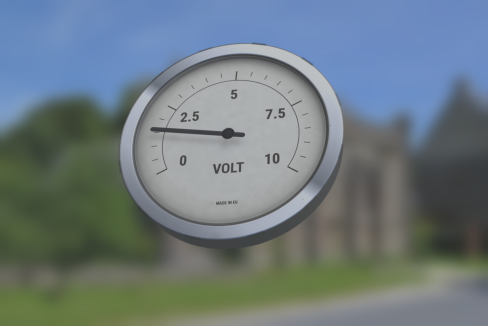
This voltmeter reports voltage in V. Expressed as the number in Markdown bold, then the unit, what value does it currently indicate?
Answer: **1.5** V
